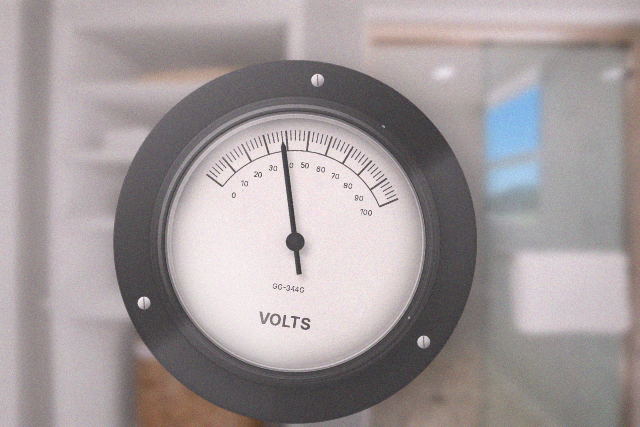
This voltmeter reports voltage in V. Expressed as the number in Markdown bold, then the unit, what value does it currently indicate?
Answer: **38** V
